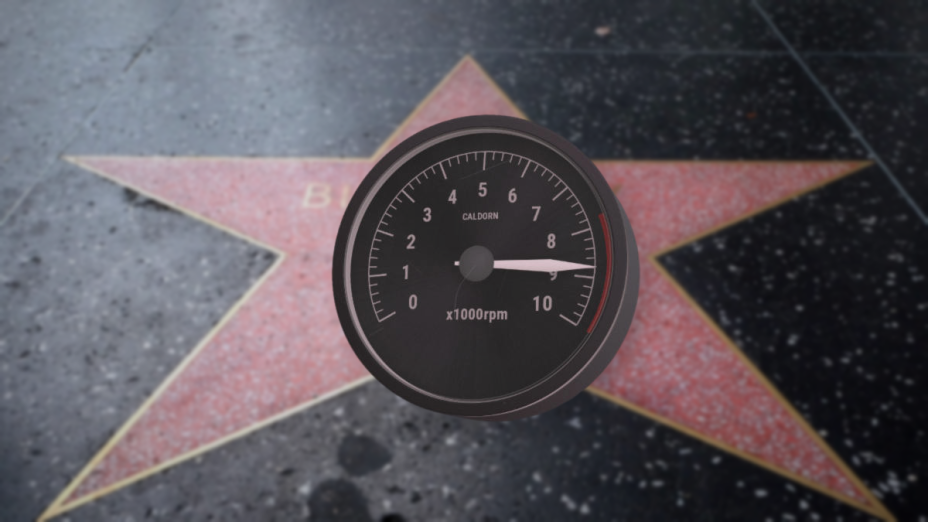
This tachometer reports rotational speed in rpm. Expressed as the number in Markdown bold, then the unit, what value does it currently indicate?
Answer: **8800** rpm
